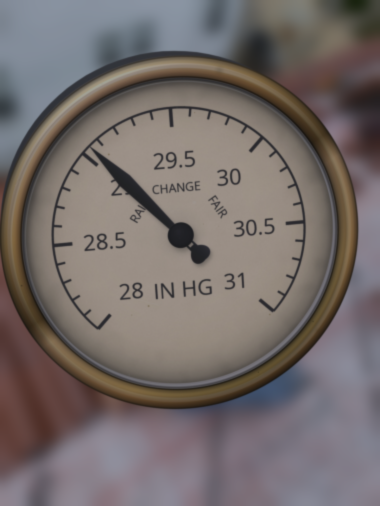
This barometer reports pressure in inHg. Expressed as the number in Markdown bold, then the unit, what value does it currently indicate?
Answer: **29.05** inHg
